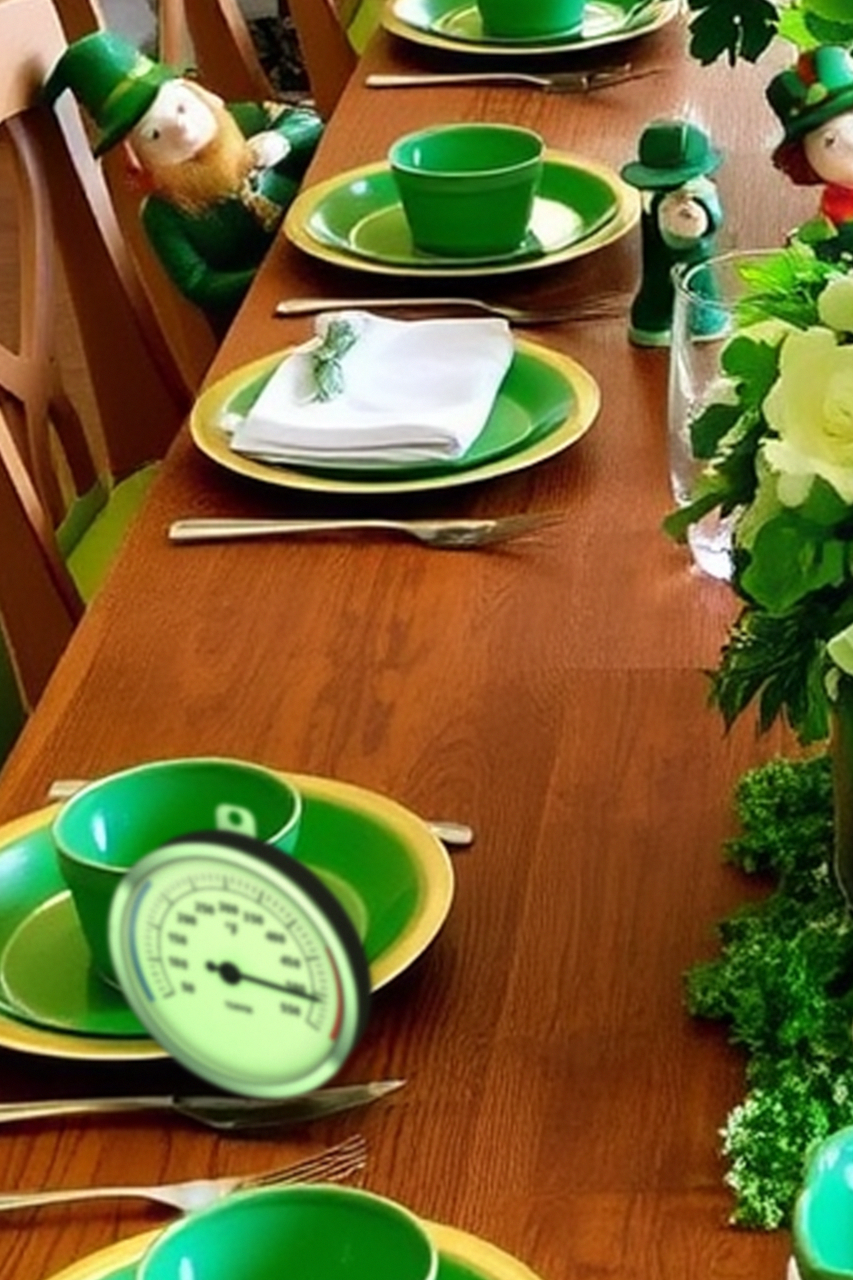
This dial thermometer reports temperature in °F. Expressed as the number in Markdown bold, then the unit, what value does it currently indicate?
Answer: **500** °F
